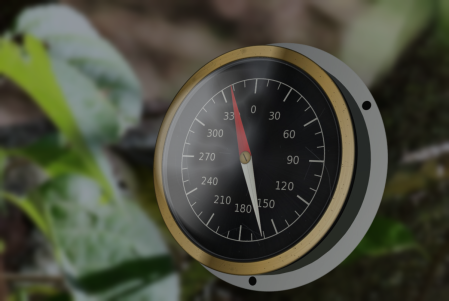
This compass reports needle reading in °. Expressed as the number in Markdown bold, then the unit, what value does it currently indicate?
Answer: **340** °
